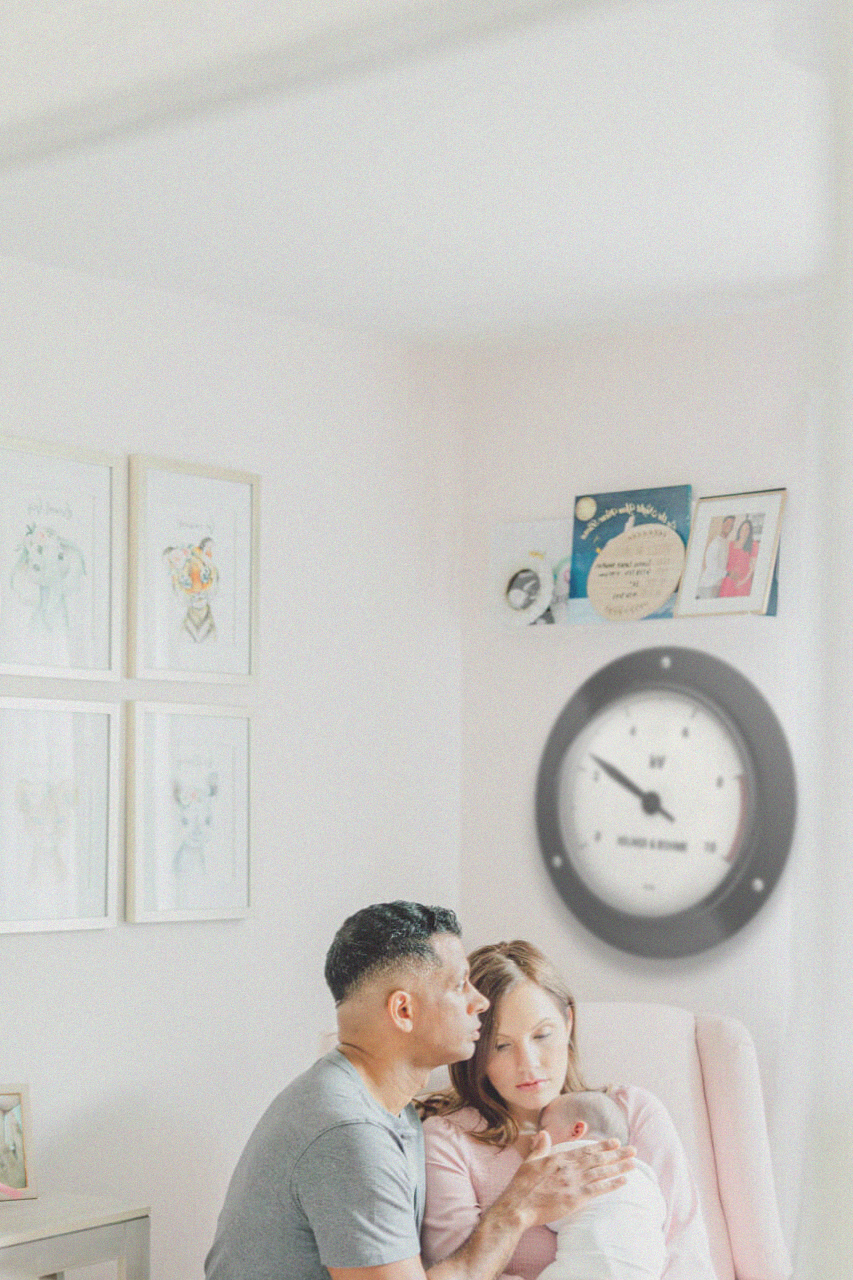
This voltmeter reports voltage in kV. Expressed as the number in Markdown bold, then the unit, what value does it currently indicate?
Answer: **2.5** kV
